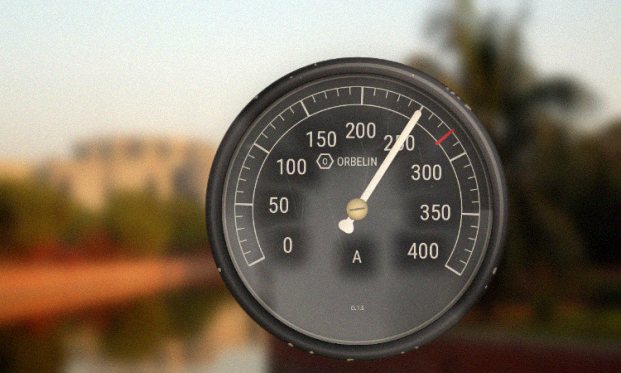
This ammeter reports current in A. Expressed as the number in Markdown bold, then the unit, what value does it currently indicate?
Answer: **250** A
